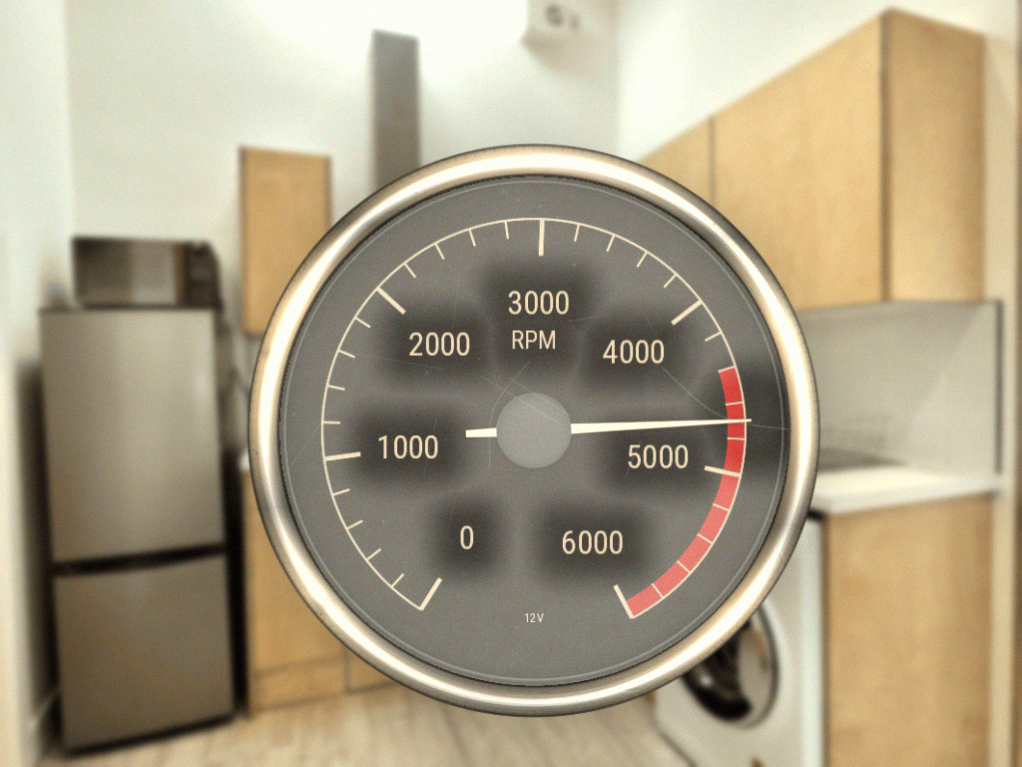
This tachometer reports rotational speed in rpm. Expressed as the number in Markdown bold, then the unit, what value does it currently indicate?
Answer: **4700** rpm
